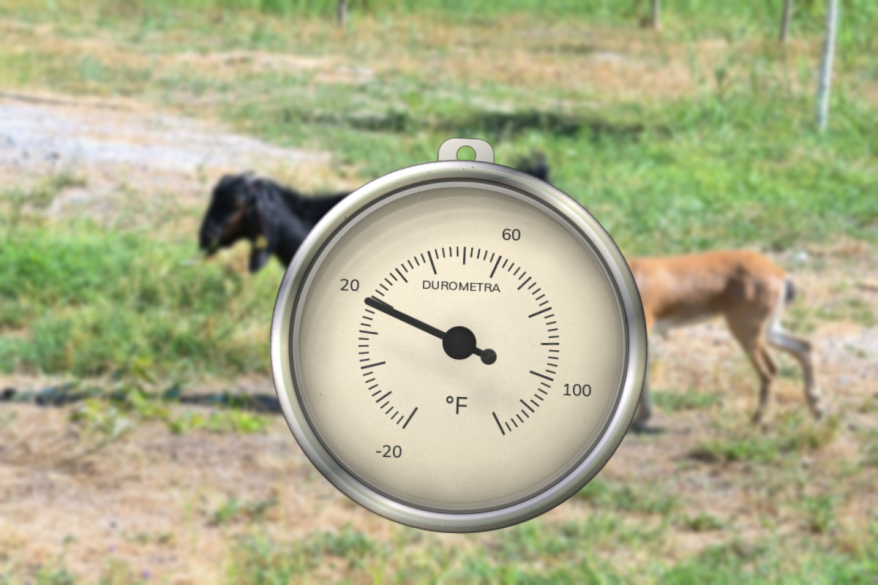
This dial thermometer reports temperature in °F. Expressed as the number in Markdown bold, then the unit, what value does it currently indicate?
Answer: **18** °F
